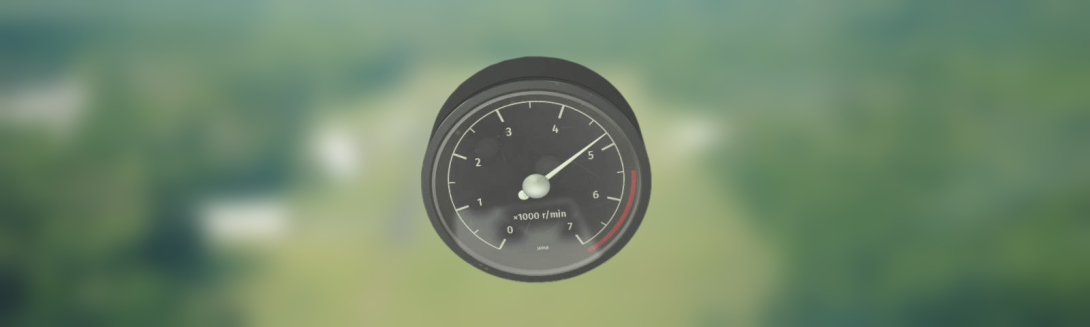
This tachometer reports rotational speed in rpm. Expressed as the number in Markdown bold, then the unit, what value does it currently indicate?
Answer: **4750** rpm
